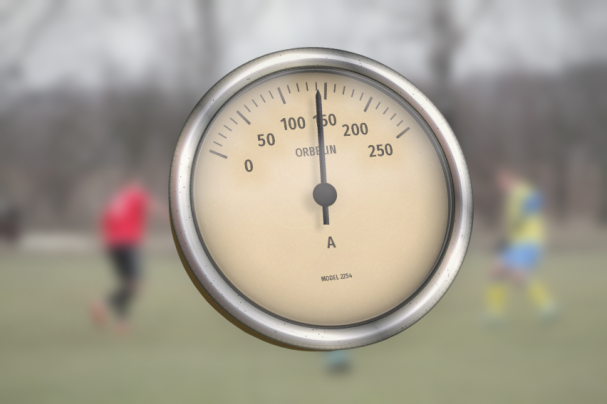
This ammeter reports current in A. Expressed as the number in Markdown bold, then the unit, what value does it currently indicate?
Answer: **140** A
